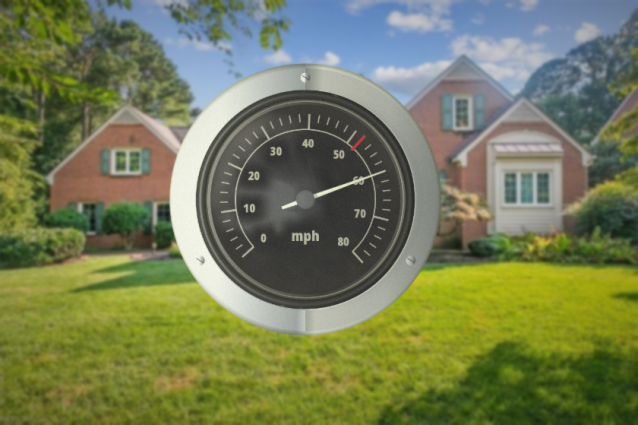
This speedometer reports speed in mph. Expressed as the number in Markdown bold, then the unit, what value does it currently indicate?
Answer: **60** mph
